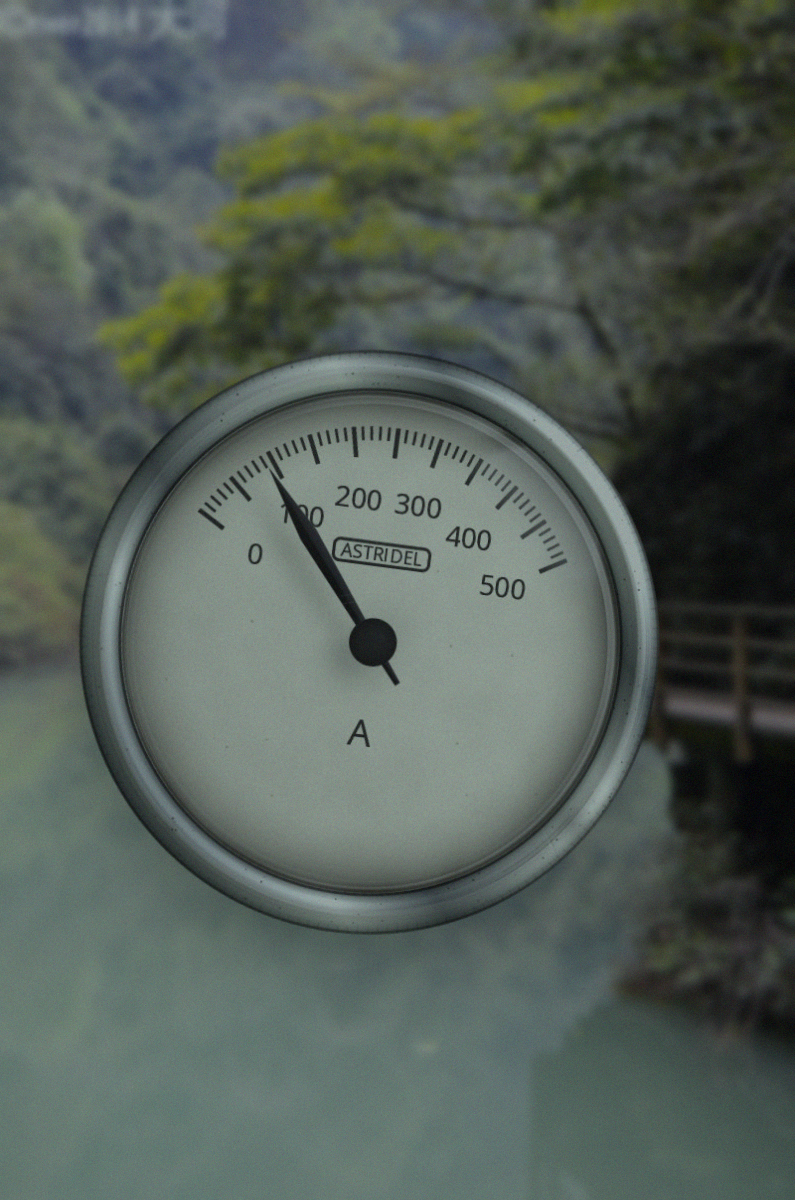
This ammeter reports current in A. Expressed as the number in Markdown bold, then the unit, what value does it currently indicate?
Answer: **90** A
